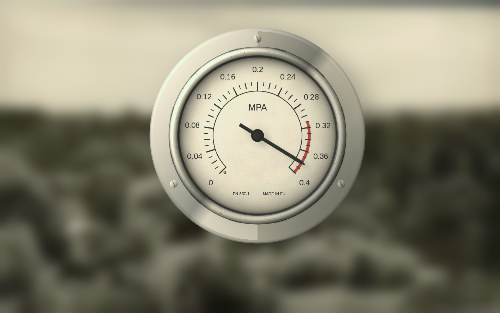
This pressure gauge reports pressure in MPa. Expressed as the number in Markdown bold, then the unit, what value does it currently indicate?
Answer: **0.38** MPa
